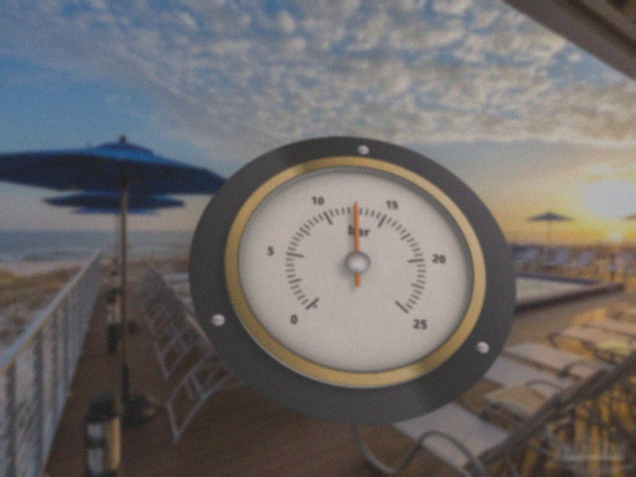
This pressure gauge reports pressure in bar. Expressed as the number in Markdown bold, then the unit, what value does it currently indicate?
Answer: **12.5** bar
